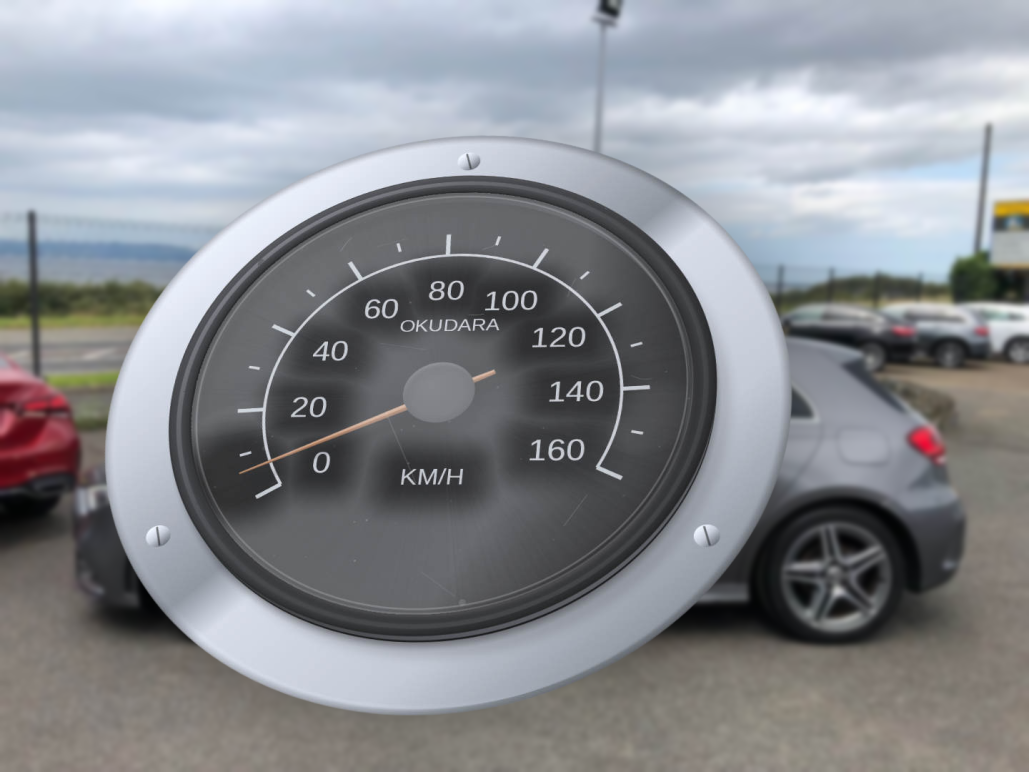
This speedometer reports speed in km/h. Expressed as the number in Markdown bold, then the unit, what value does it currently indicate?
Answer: **5** km/h
